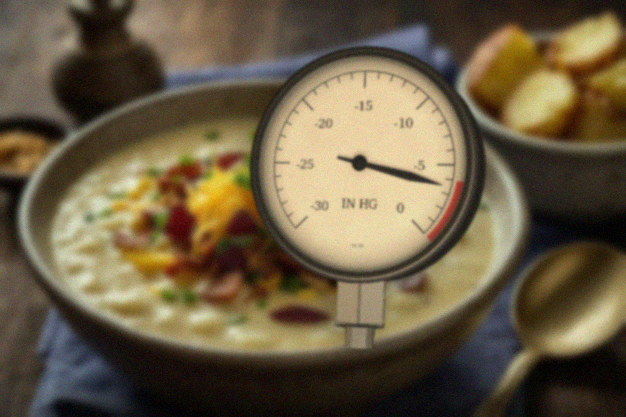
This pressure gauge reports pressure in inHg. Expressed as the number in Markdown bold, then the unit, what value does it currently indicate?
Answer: **-3.5** inHg
